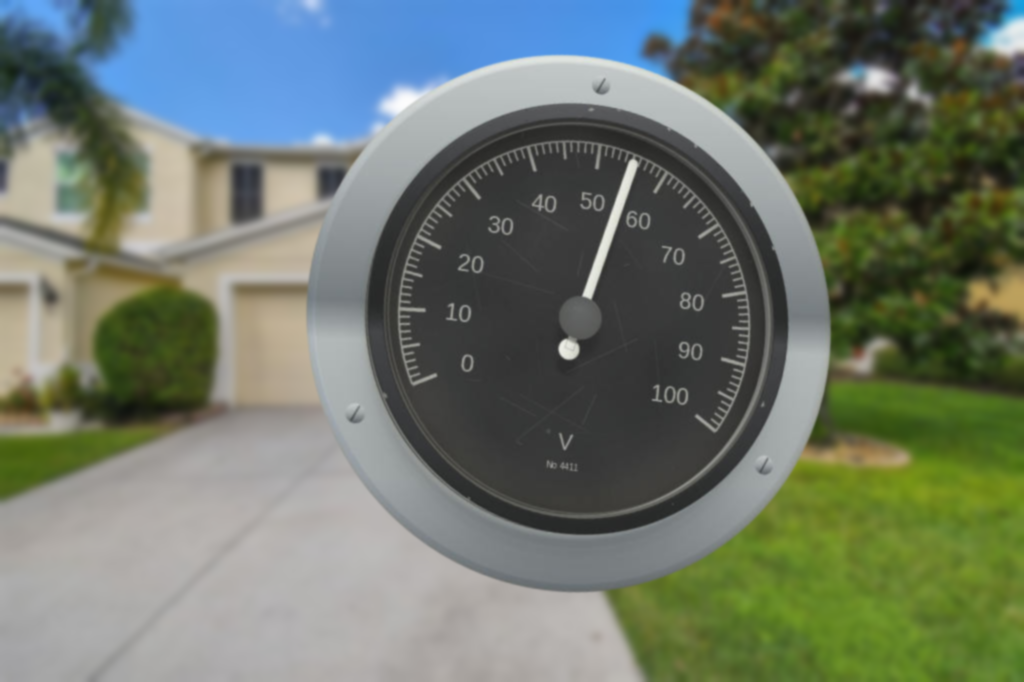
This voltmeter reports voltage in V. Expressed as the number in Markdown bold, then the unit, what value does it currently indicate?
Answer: **55** V
